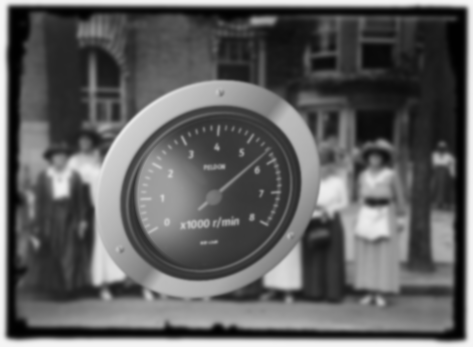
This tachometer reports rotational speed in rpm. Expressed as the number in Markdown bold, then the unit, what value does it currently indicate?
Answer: **5600** rpm
